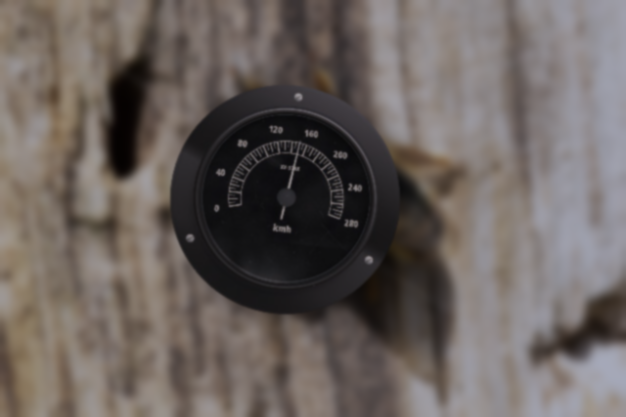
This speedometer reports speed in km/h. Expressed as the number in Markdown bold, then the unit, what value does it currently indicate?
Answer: **150** km/h
